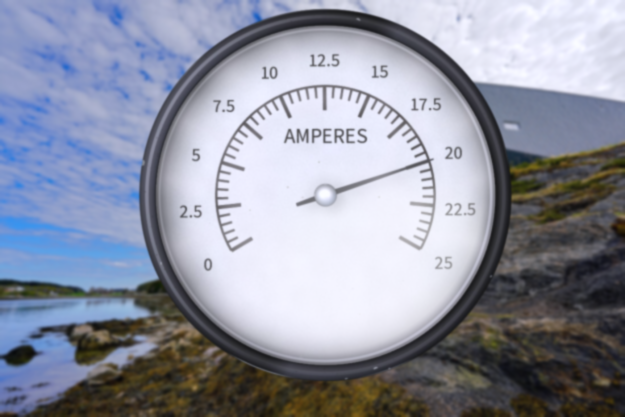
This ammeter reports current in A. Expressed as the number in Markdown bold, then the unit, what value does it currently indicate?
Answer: **20** A
